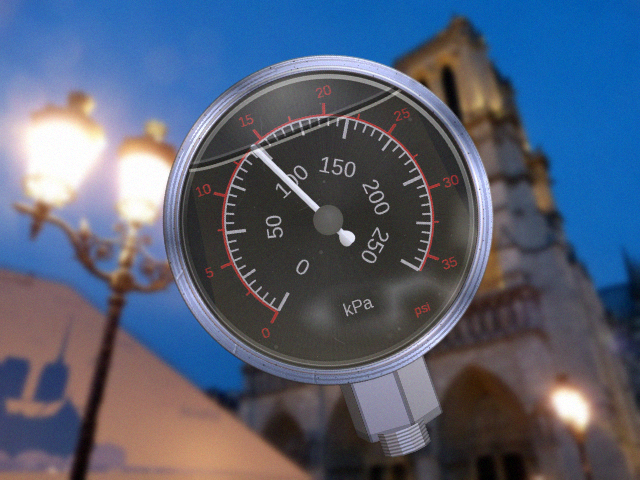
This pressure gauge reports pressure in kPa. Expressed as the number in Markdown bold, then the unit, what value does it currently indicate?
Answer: **97.5** kPa
